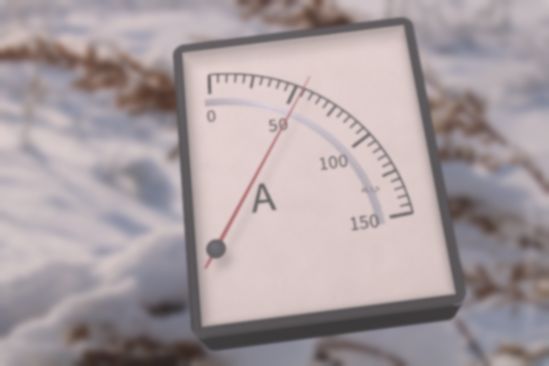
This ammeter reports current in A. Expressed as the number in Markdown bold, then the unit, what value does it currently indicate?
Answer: **55** A
